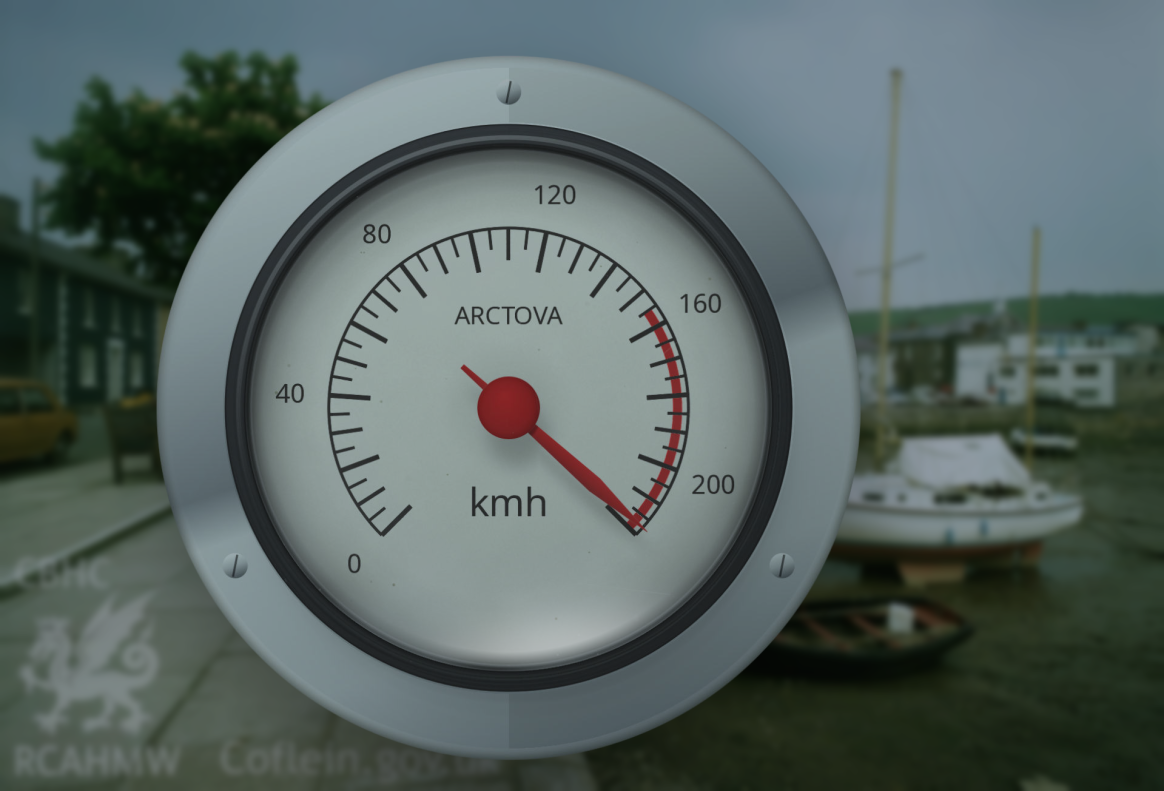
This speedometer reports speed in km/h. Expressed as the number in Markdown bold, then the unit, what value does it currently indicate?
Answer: **217.5** km/h
